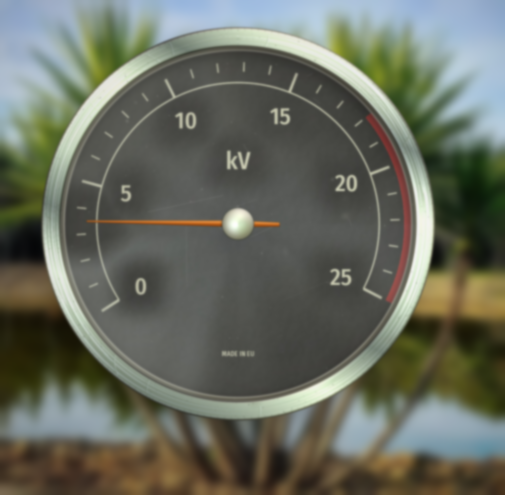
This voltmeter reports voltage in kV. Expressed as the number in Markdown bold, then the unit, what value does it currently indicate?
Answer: **3.5** kV
